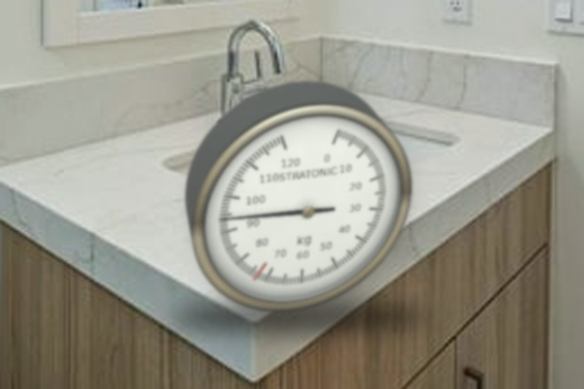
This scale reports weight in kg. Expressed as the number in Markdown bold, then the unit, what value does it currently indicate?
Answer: **95** kg
